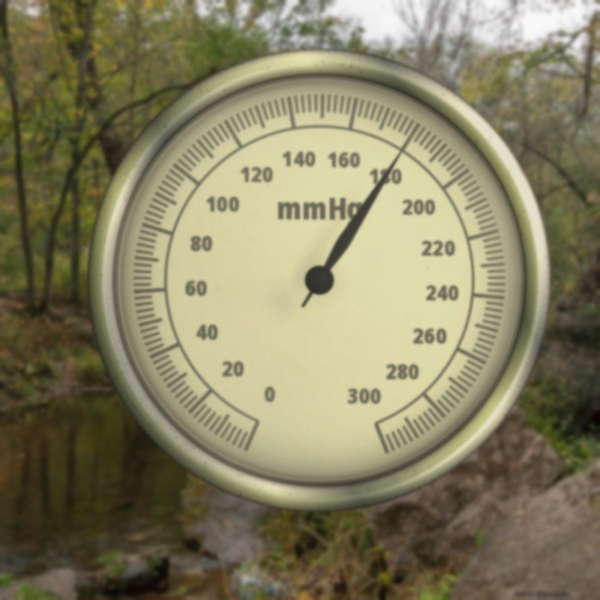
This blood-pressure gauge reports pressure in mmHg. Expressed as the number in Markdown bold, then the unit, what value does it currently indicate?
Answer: **180** mmHg
